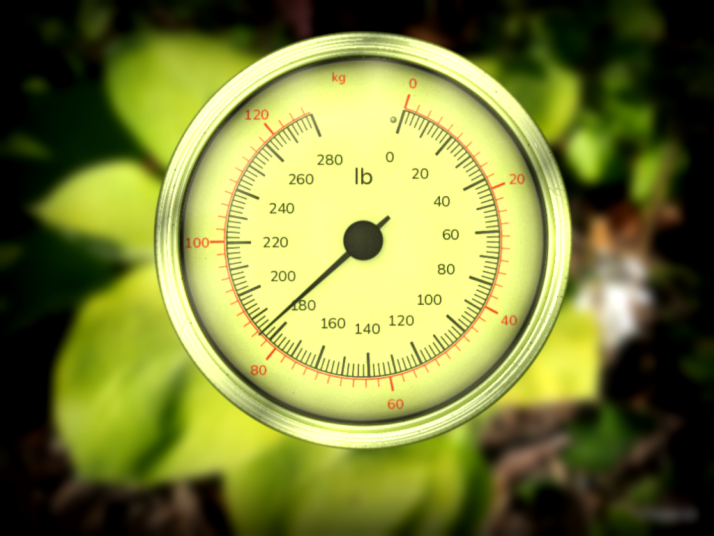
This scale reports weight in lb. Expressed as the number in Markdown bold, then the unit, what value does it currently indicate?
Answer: **184** lb
